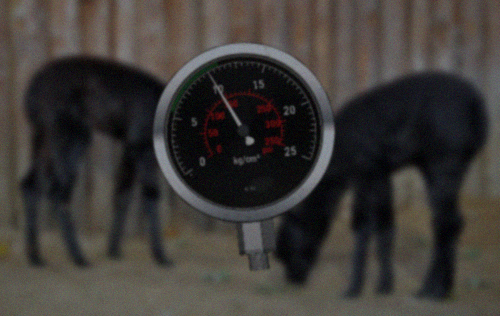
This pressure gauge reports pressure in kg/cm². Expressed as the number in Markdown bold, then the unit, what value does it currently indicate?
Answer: **10** kg/cm²
